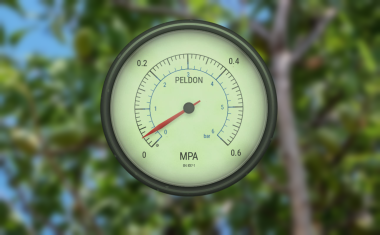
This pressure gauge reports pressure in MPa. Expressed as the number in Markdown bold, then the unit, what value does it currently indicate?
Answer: **0.03** MPa
